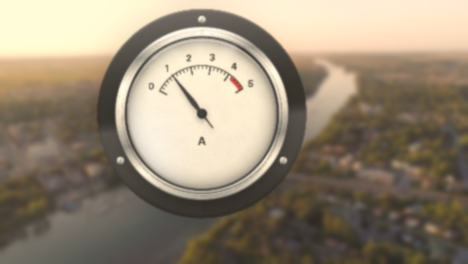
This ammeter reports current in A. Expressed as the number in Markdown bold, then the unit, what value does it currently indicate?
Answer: **1** A
